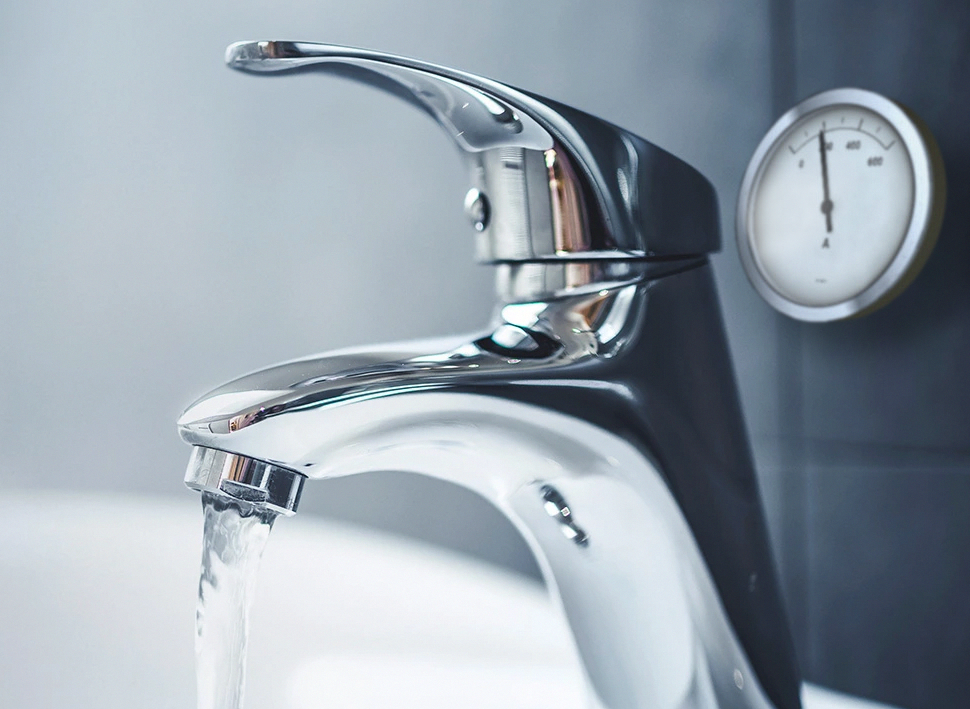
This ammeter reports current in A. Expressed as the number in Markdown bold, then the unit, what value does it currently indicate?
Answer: **200** A
